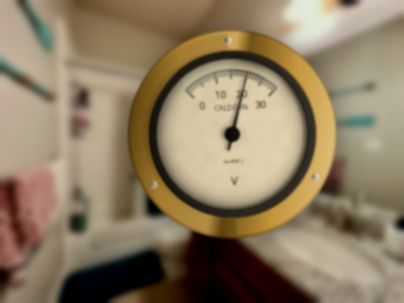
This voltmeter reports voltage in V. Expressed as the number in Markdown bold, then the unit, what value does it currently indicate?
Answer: **20** V
